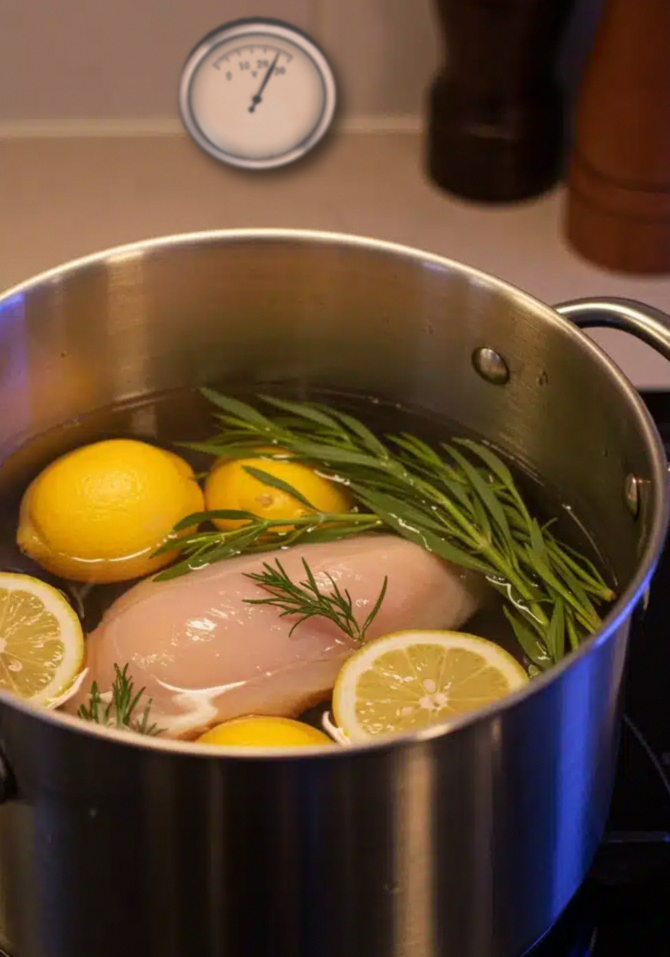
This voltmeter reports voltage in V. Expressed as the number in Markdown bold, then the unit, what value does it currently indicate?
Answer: **25** V
